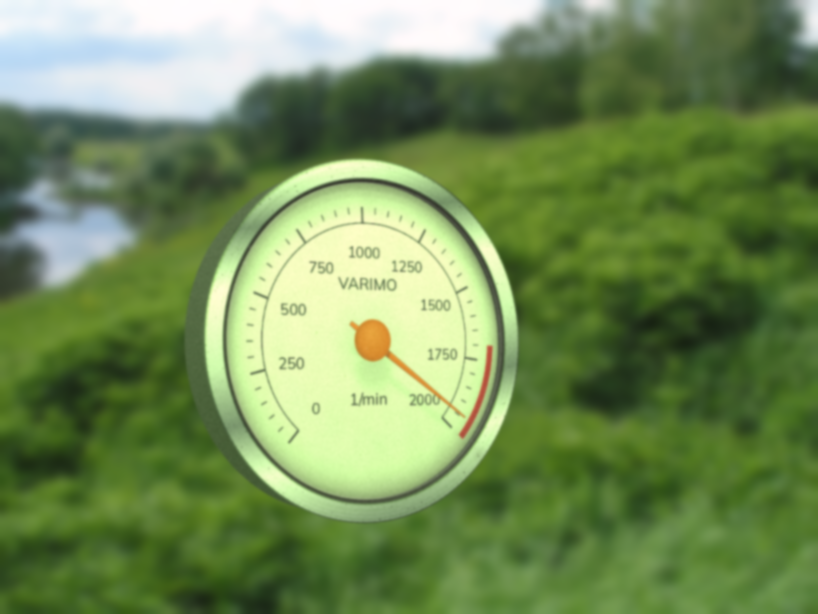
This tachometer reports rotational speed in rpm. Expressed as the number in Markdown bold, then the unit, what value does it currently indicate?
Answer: **1950** rpm
